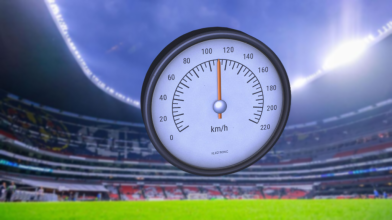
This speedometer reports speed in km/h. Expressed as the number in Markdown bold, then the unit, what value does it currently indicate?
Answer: **110** km/h
